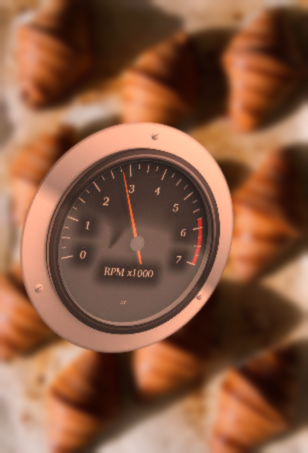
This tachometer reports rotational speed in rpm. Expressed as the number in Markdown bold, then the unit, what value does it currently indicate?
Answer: **2750** rpm
